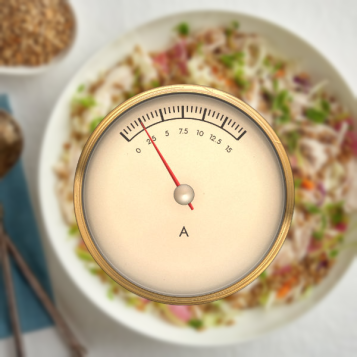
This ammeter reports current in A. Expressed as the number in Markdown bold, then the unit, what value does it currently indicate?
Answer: **2.5** A
